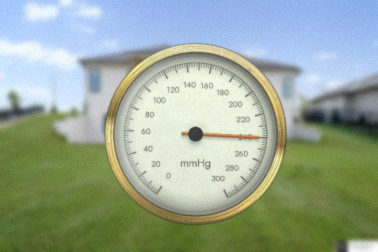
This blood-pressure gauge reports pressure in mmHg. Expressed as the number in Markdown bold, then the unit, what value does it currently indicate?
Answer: **240** mmHg
